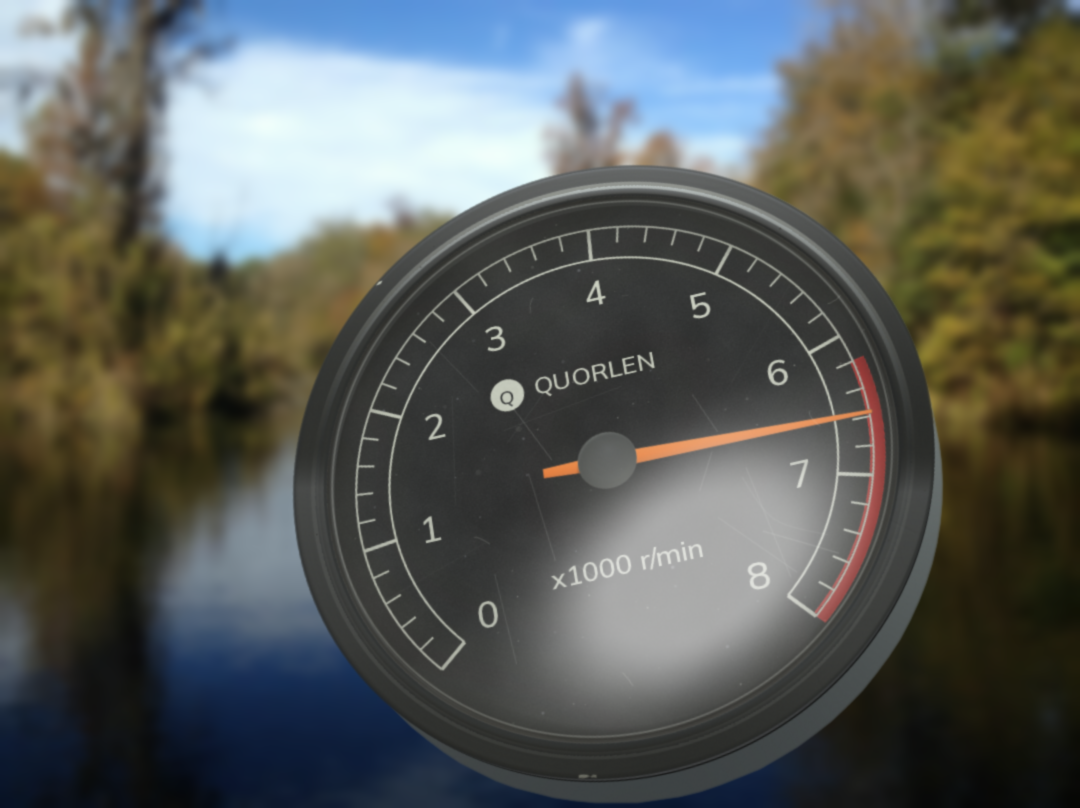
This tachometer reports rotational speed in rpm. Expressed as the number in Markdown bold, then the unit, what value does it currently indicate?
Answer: **6600** rpm
